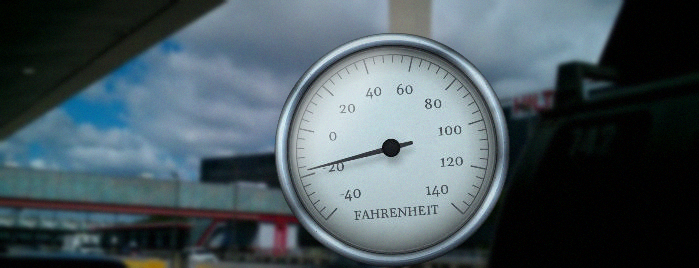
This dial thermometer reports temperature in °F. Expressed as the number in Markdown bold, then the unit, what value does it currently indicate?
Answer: **-18** °F
